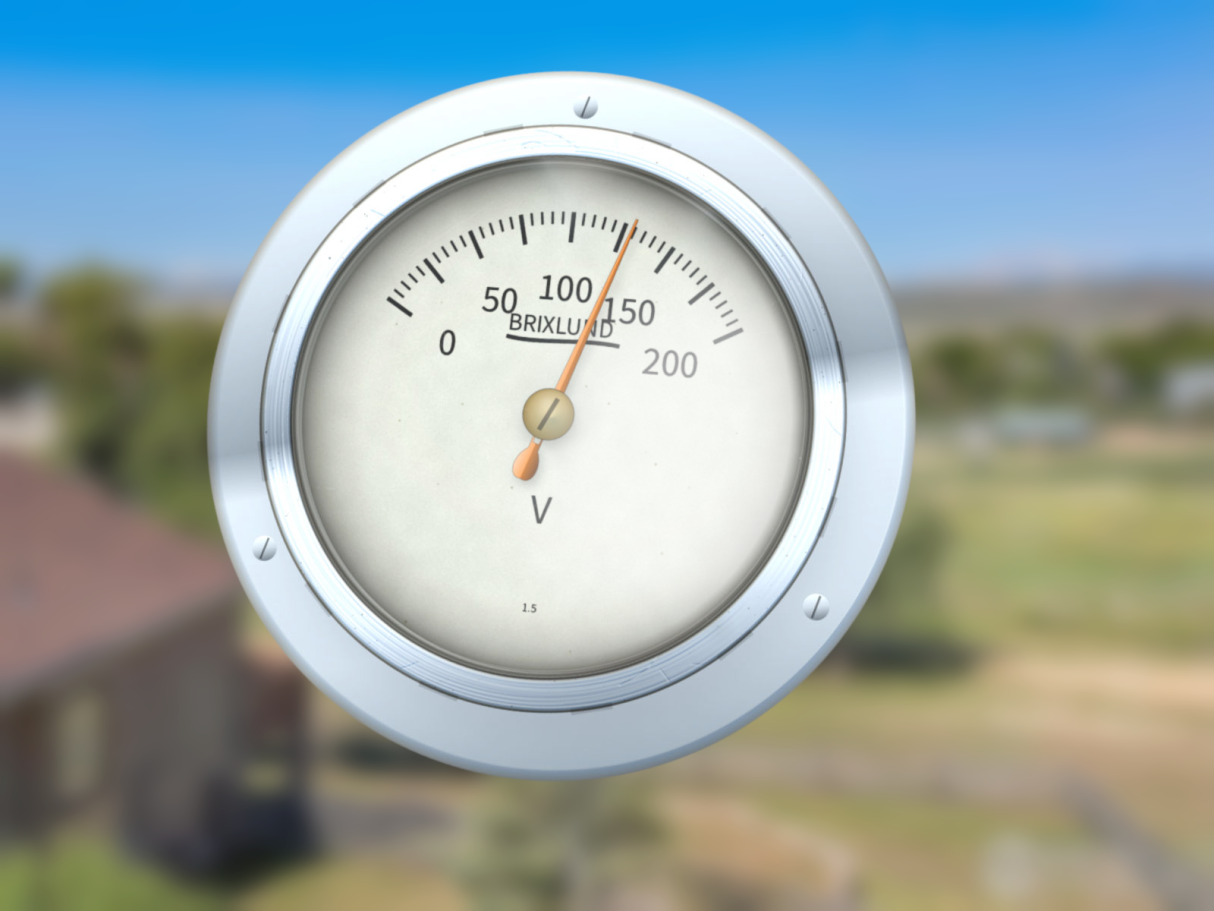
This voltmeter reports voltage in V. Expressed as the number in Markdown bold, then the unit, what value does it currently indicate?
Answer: **130** V
